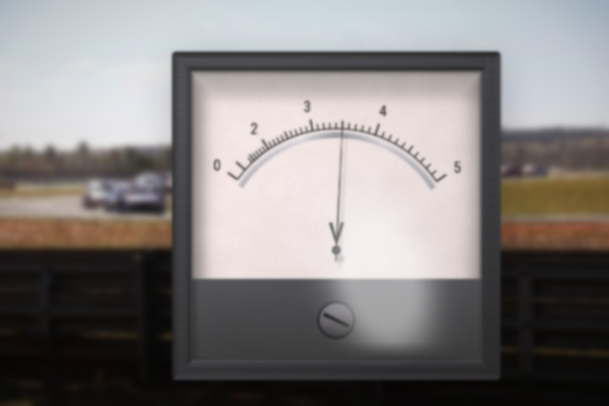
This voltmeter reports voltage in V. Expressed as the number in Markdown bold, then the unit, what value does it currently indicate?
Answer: **3.5** V
